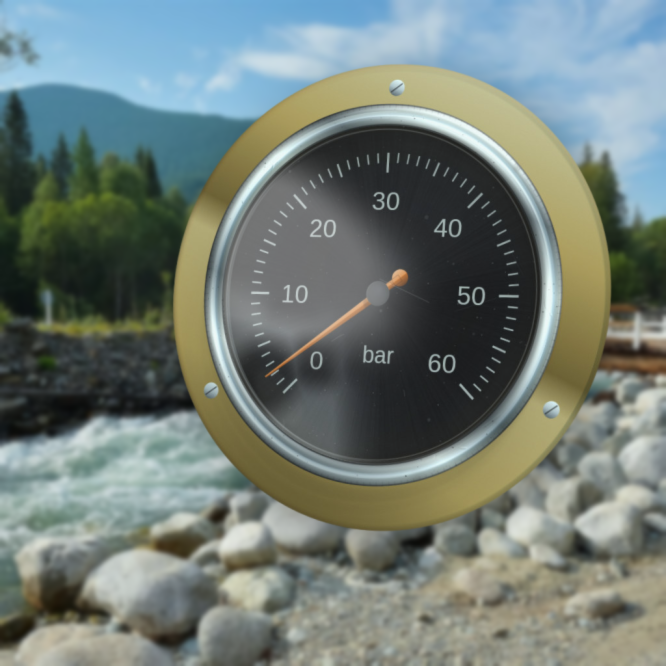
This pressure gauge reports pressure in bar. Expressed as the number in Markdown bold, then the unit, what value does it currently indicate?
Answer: **2** bar
